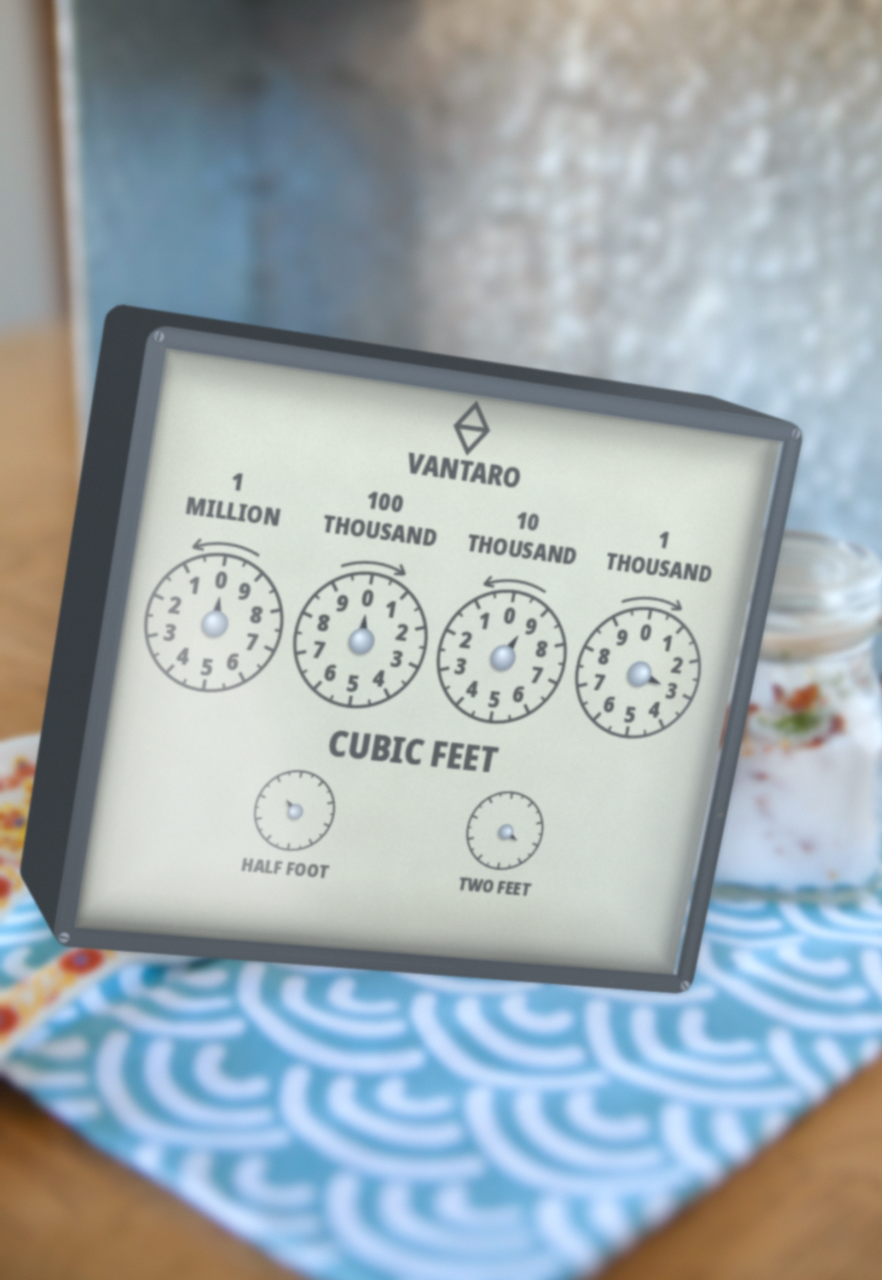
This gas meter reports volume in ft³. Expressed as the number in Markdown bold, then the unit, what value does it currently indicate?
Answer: **999300** ft³
